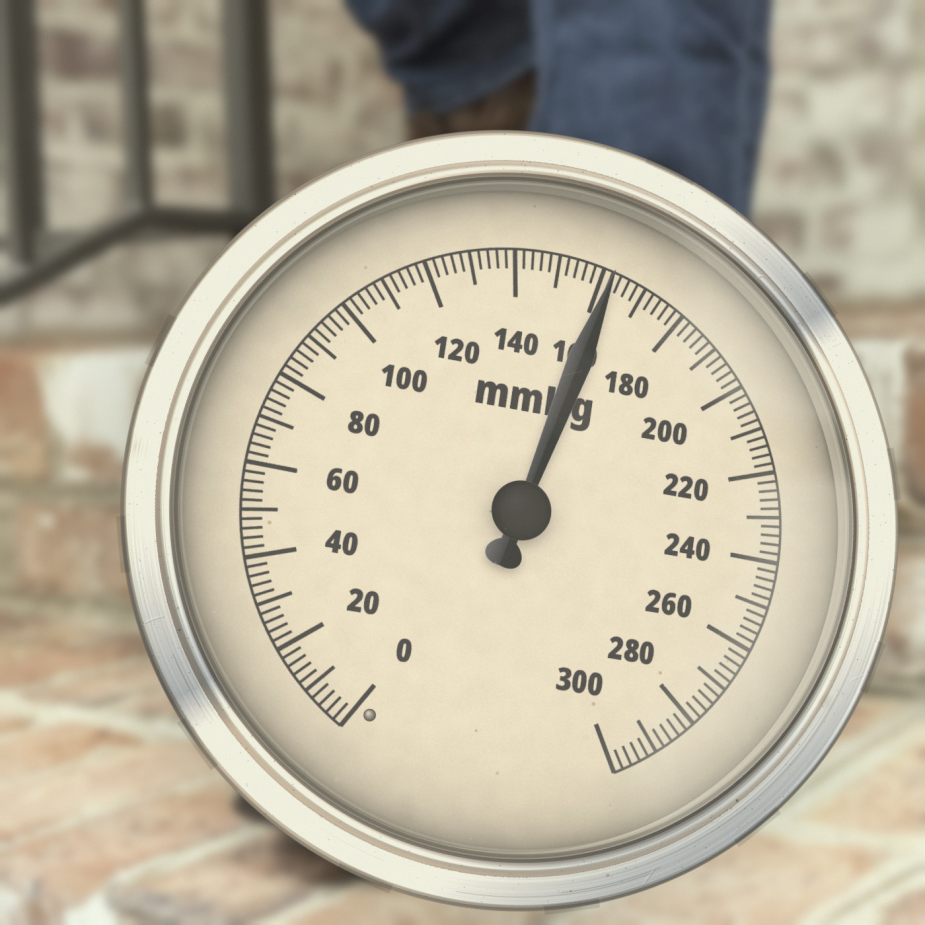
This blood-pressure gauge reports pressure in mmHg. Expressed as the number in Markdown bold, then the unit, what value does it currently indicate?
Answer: **162** mmHg
